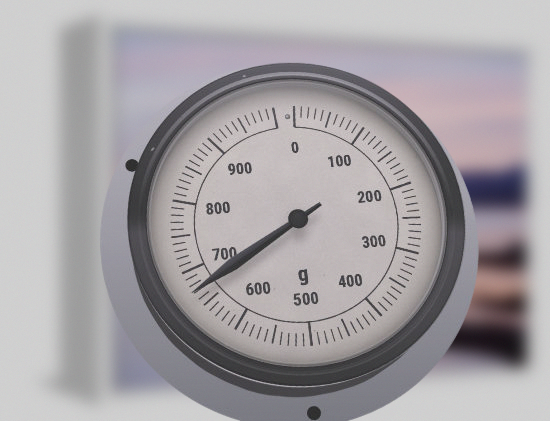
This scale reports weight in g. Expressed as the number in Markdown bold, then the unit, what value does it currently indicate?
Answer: **670** g
